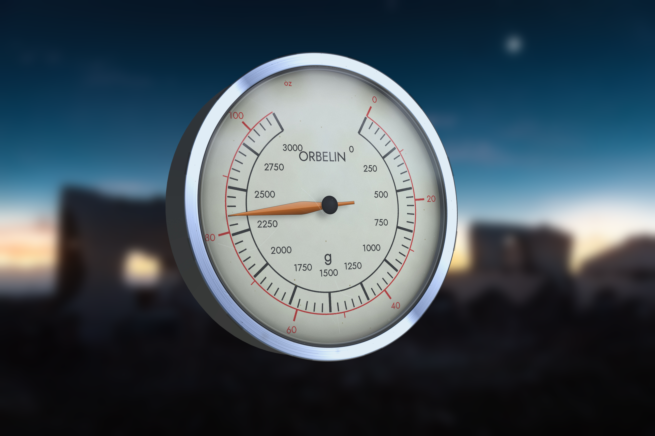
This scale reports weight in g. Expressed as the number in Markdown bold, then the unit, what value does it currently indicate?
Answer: **2350** g
